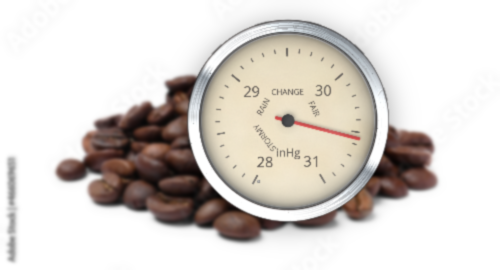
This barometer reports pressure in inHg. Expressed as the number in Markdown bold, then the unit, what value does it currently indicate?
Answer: **30.55** inHg
